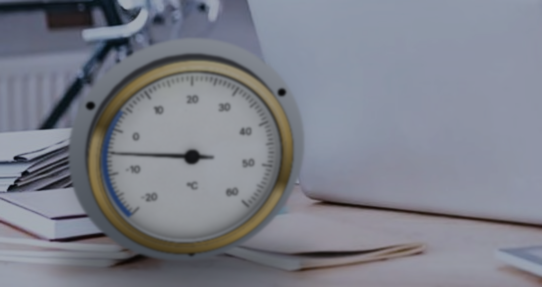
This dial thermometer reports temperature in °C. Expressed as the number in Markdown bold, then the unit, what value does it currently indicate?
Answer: **-5** °C
